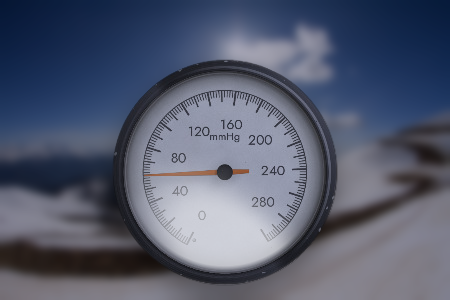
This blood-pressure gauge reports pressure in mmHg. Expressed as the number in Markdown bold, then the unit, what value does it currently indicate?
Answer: **60** mmHg
